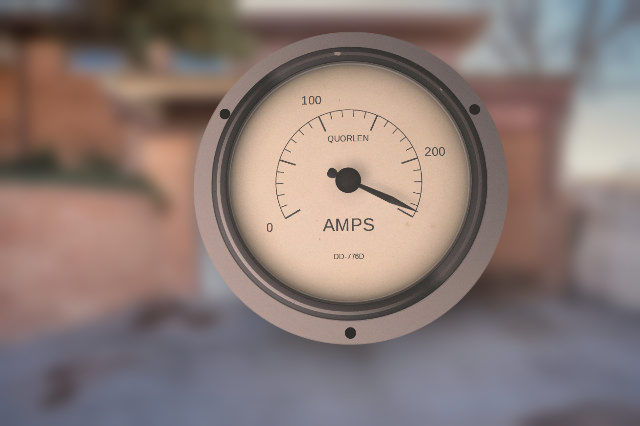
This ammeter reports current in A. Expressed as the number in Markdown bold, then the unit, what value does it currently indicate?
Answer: **245** A
